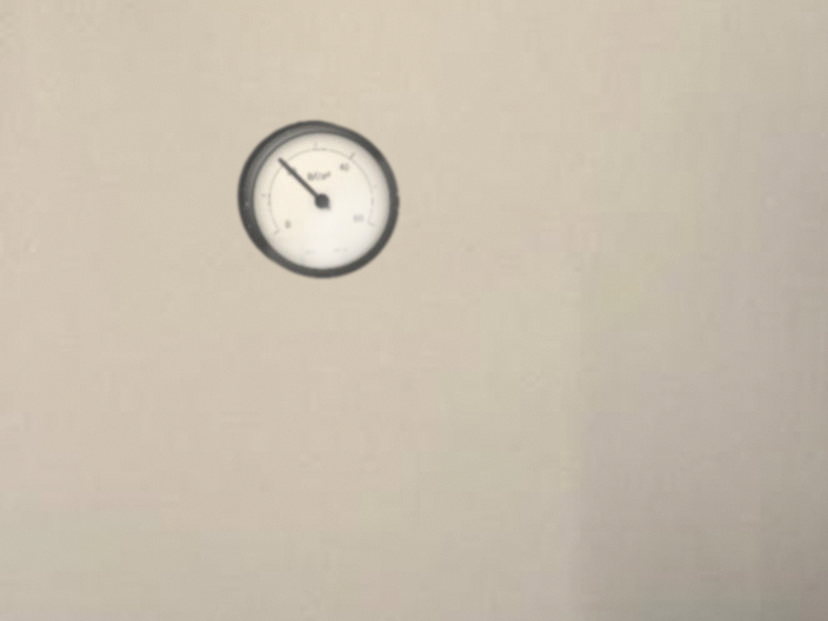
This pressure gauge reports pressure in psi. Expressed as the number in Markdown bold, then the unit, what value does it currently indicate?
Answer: **20** psi
